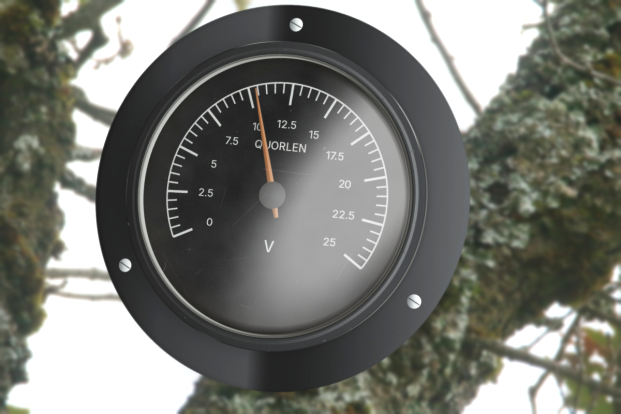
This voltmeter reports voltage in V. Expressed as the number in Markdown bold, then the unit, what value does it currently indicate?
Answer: **10.5** V
